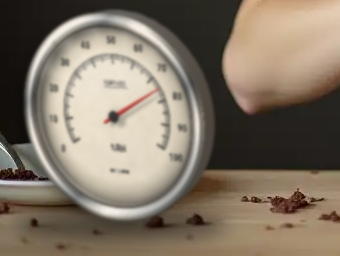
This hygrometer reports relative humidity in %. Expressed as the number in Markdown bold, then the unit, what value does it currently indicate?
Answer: **75** %
